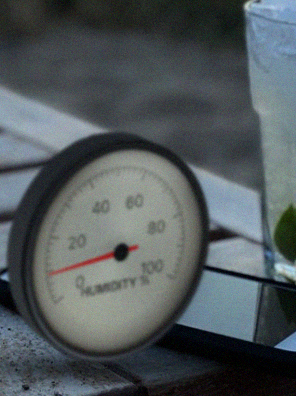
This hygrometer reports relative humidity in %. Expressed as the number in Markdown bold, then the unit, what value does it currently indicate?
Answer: **10** %
